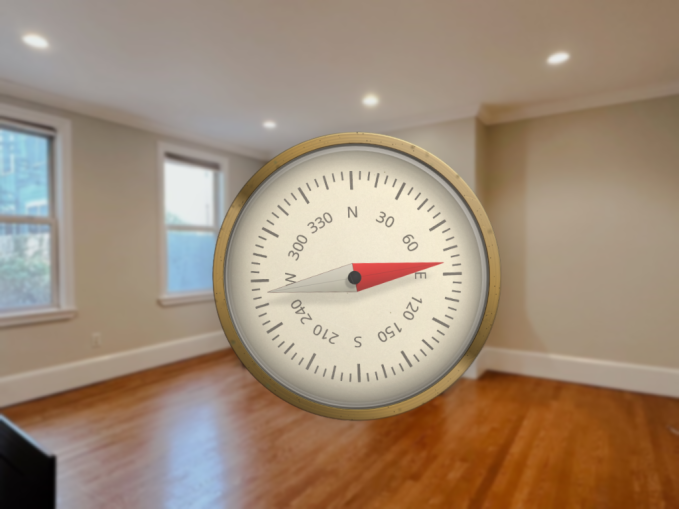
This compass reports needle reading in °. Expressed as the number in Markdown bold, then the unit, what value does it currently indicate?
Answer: **82.5** °
